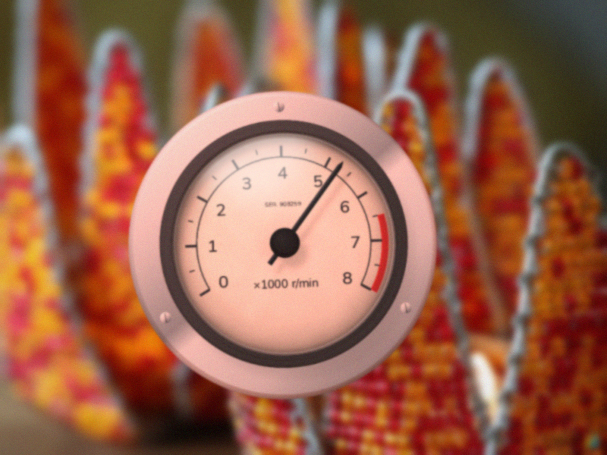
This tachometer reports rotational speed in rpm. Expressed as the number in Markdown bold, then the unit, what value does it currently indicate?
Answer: **5250** rpm
